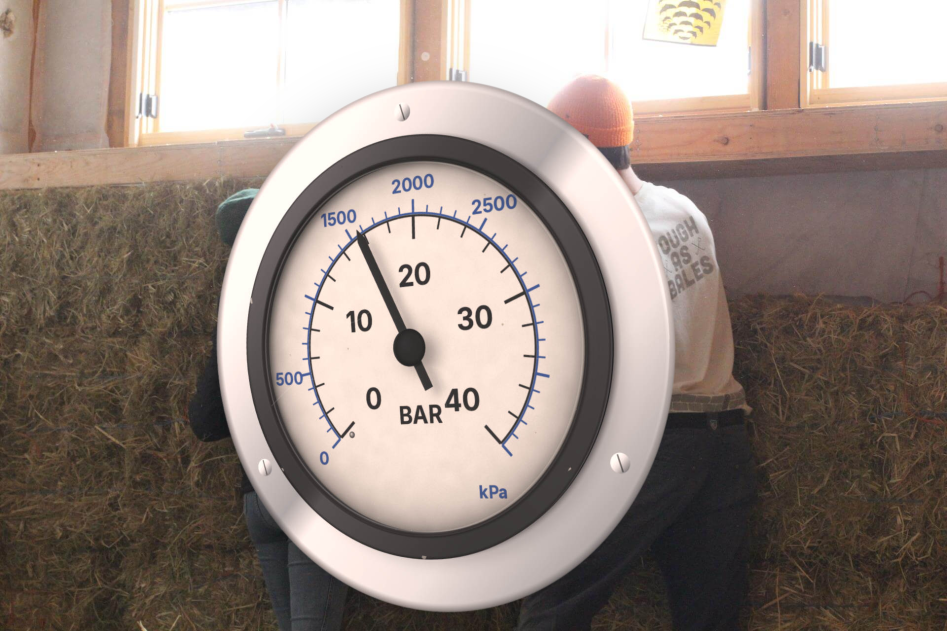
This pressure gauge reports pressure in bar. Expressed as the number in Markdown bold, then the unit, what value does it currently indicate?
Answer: **16** bar
